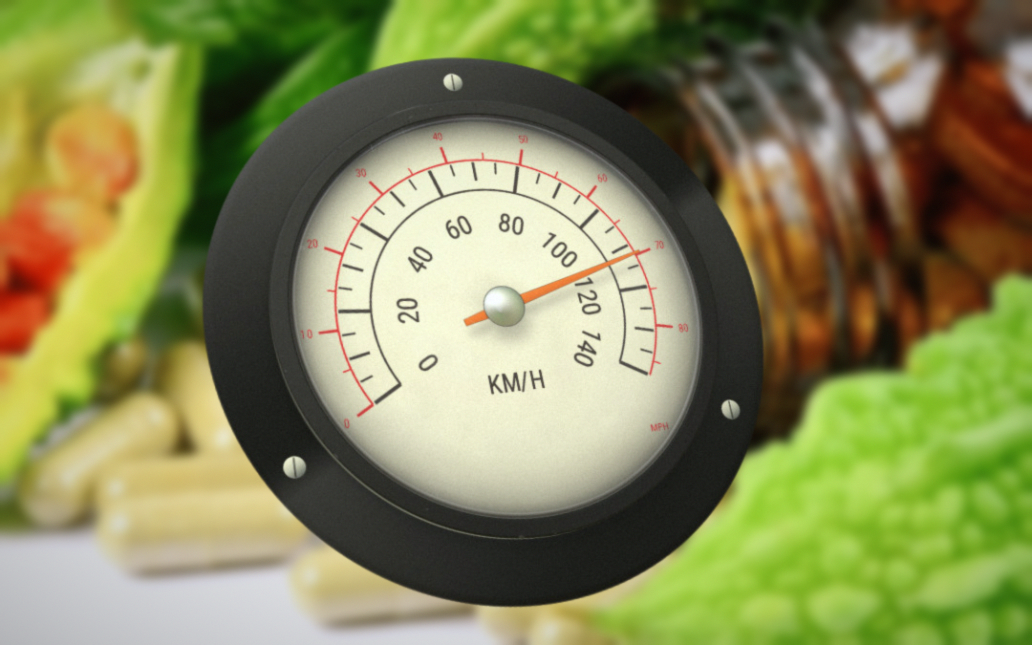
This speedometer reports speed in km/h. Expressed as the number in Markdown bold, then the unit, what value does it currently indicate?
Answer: **112.5** km/h
